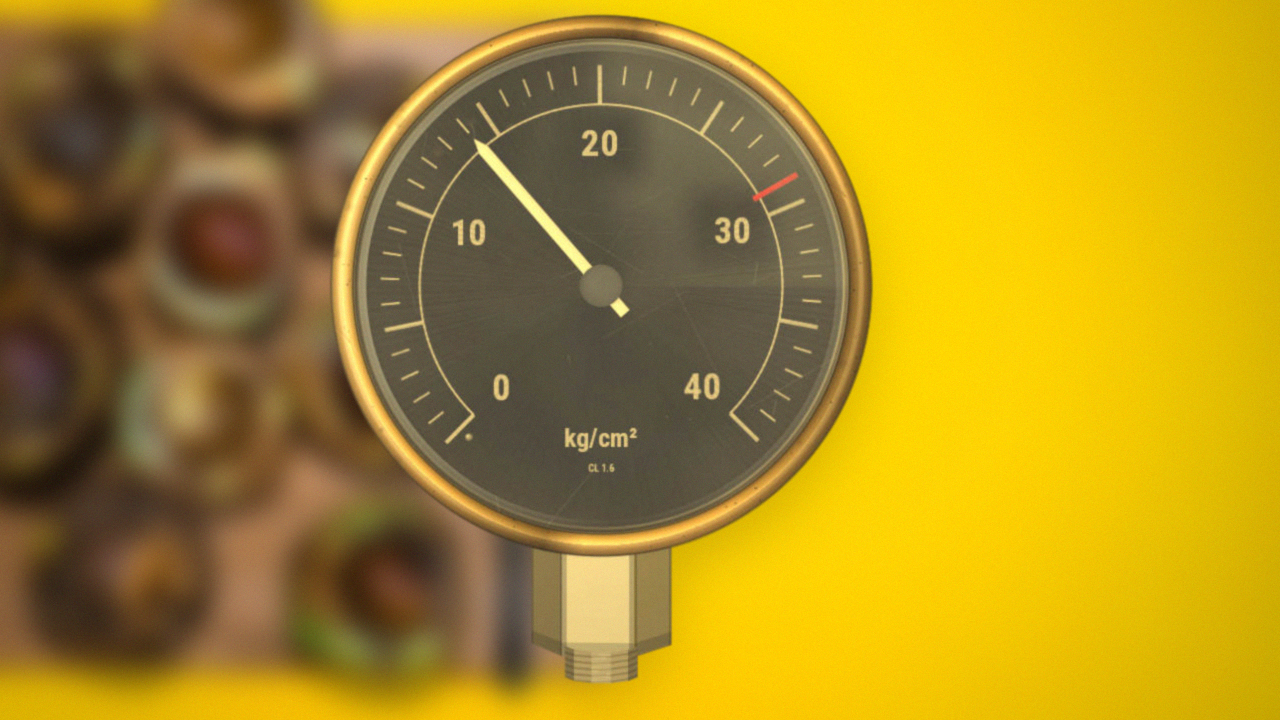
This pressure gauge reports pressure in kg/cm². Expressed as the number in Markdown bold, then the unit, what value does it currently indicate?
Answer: **14** kg/cm²
